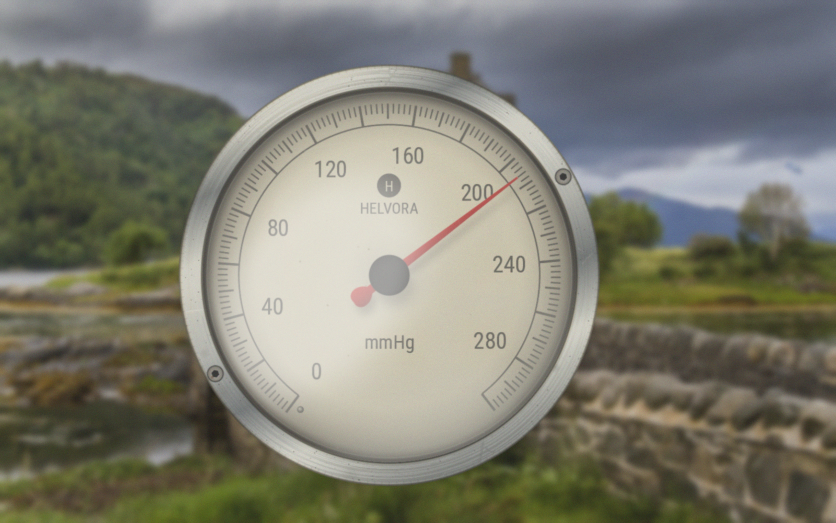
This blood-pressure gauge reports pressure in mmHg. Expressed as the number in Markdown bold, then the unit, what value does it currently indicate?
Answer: **206** mmHg
